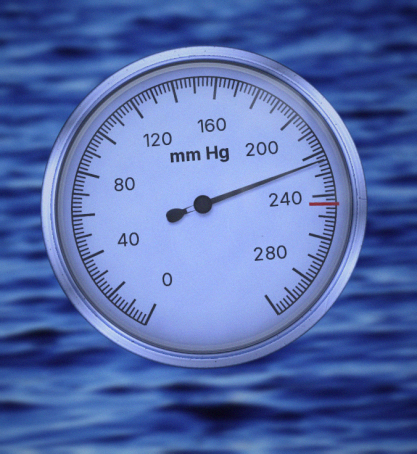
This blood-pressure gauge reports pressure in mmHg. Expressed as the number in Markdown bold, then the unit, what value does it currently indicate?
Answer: **224** mmHg
